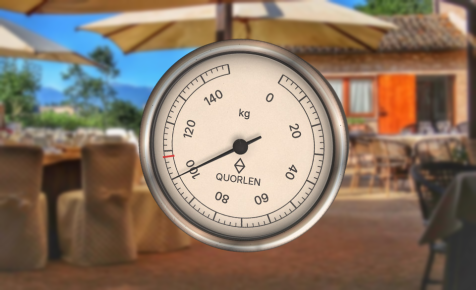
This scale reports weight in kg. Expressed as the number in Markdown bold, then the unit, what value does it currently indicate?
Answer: **100** kg
